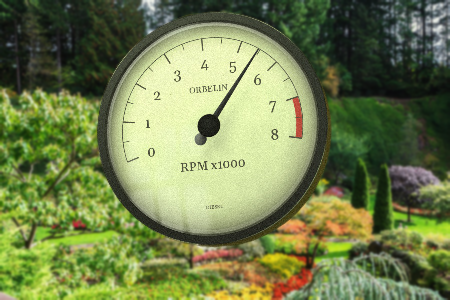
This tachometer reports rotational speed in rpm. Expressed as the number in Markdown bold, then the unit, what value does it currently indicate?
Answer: **5500** rpm
